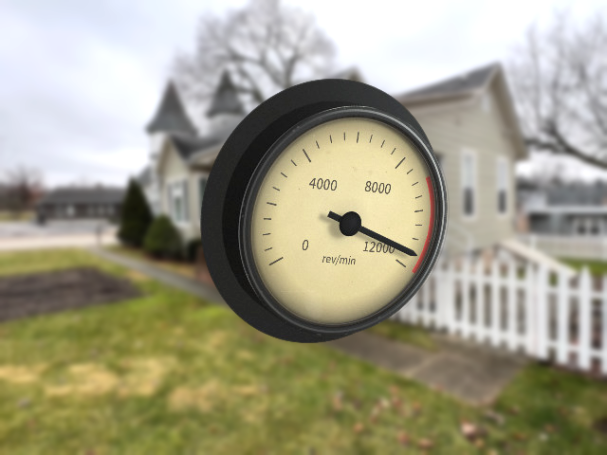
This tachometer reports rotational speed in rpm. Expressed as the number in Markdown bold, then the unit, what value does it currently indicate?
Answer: **11500** rpm
